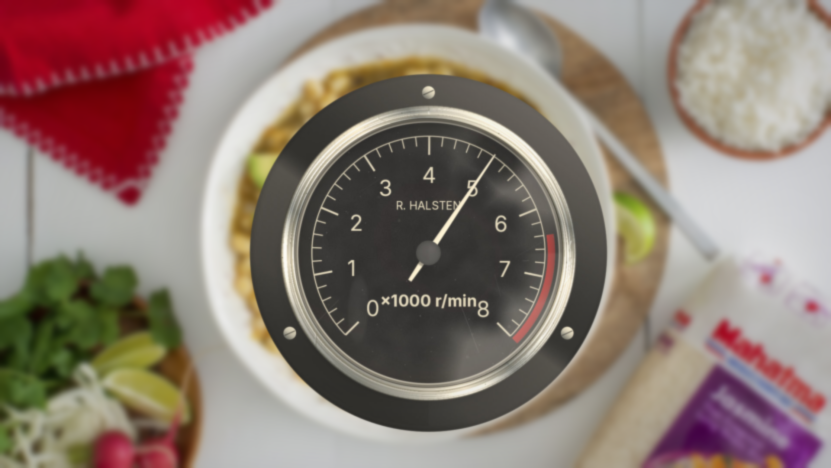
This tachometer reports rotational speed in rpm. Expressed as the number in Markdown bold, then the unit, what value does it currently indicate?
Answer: **5000** rpm
